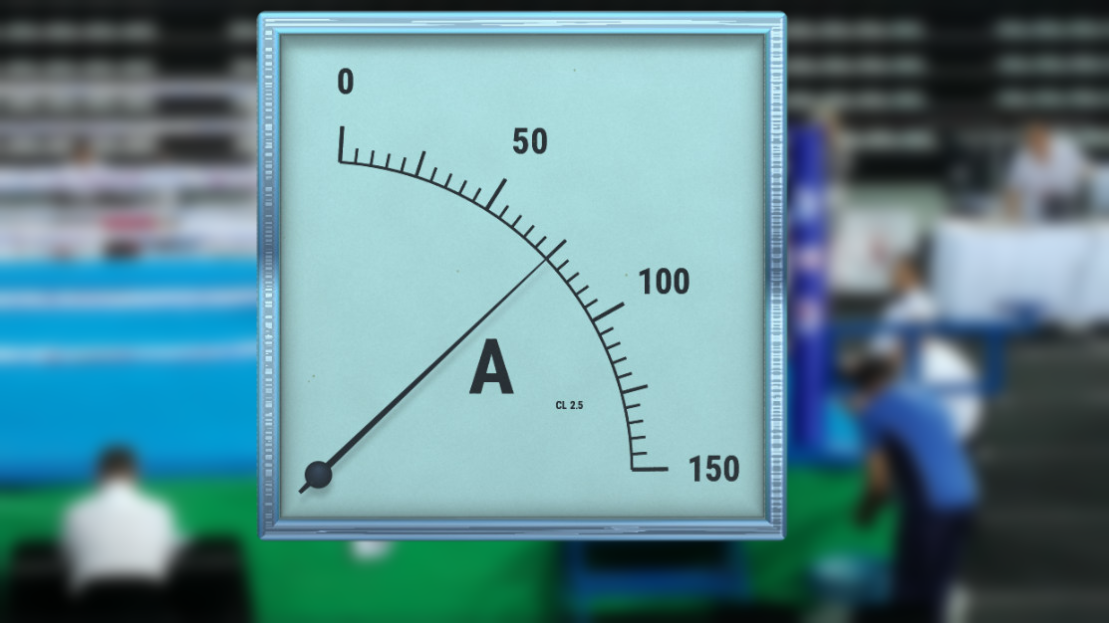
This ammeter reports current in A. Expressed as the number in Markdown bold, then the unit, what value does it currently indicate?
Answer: **75** A
